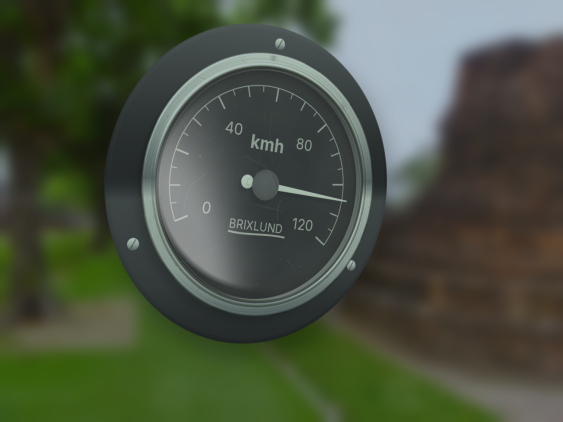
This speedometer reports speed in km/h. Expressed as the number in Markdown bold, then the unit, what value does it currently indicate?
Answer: **105** km/h
